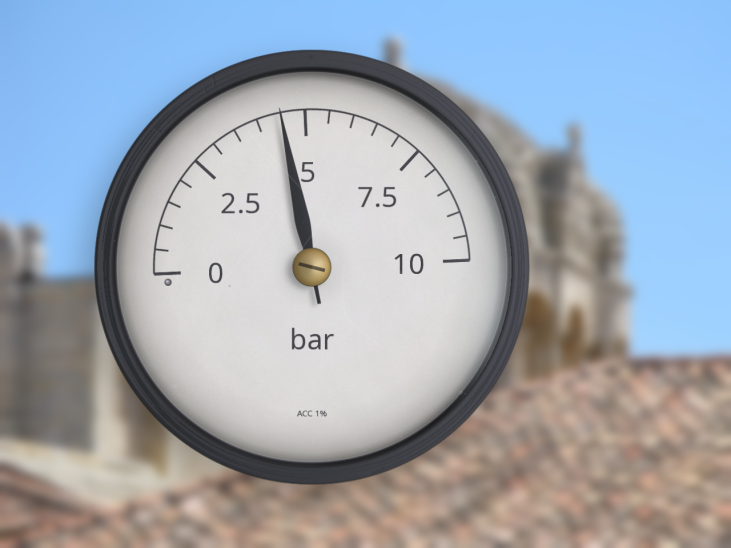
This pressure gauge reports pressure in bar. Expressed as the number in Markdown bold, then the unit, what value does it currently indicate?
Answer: **4.5** bar
